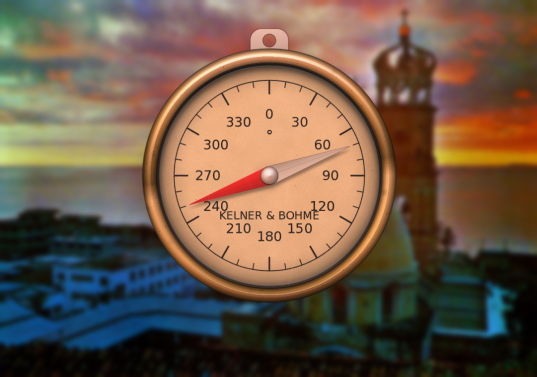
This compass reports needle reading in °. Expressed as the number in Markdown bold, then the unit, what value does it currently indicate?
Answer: **250** °
